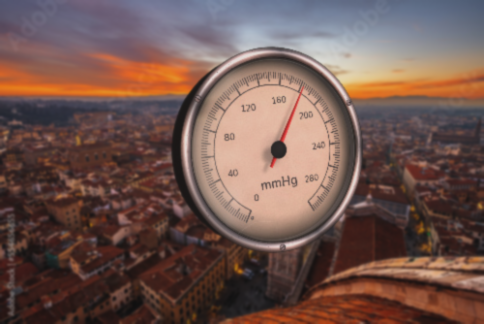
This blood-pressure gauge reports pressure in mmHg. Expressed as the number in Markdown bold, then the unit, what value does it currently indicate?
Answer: **180** mmHg
